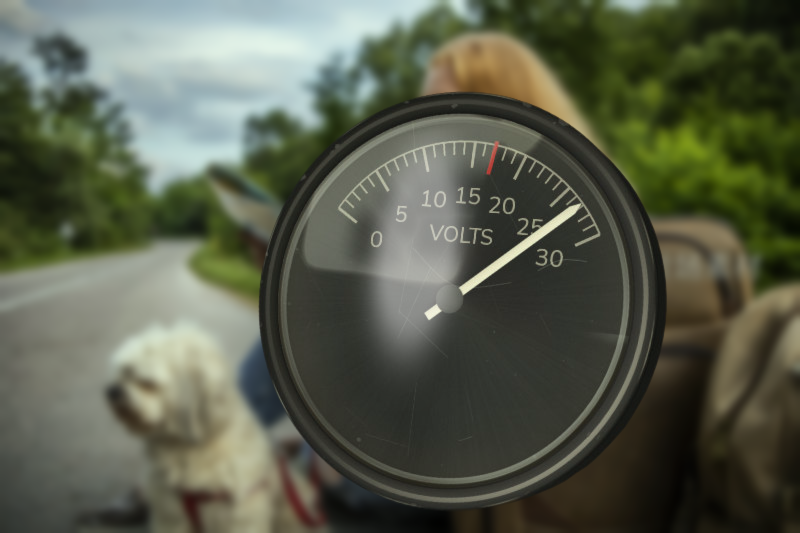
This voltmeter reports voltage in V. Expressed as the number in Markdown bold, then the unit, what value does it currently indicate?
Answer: **27** V
